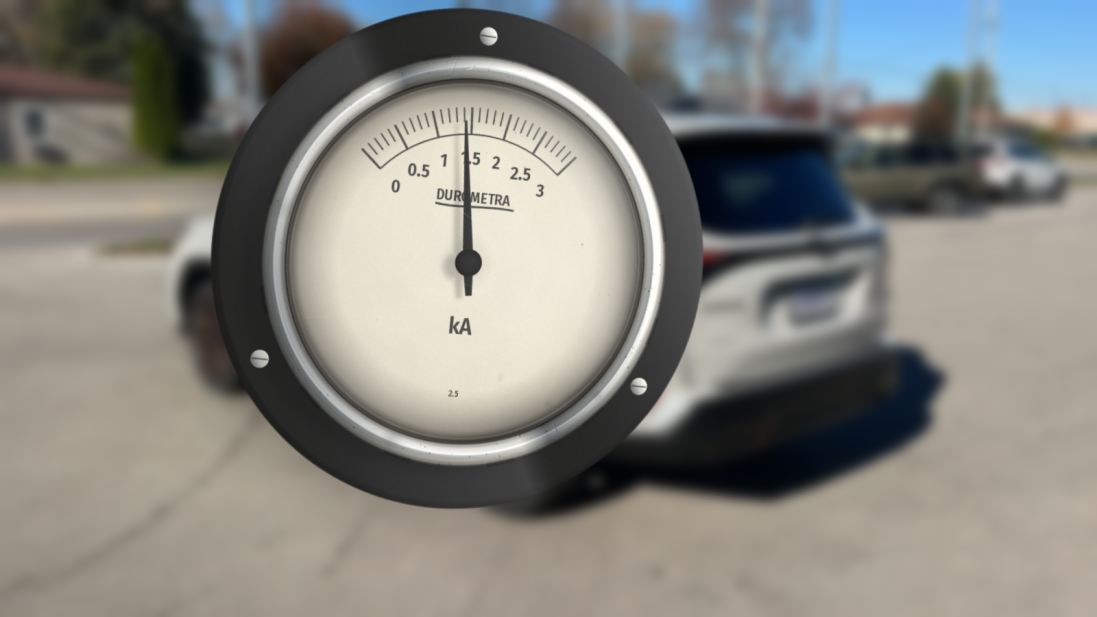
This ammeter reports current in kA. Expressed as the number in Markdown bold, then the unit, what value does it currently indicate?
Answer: **1.4** kA
